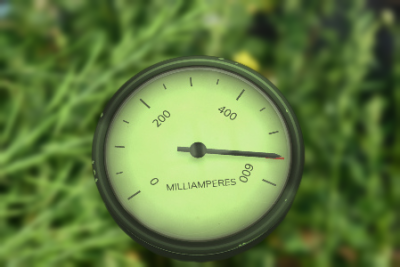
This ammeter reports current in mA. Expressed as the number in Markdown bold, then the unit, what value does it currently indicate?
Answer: **550** mA
